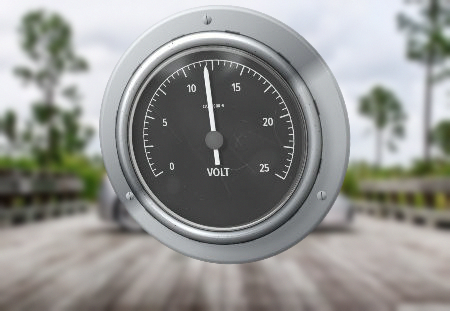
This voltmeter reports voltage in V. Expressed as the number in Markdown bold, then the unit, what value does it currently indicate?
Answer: **12** V
